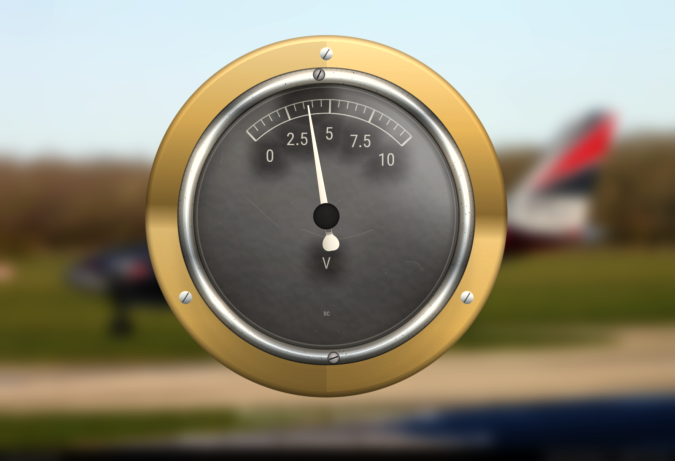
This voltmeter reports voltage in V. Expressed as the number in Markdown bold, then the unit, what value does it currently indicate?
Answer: **3.75** V
